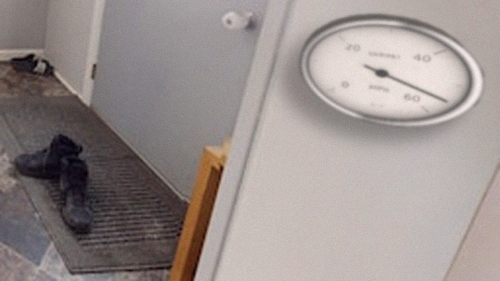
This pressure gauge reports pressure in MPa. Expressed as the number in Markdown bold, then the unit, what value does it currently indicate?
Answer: **55** MPa
